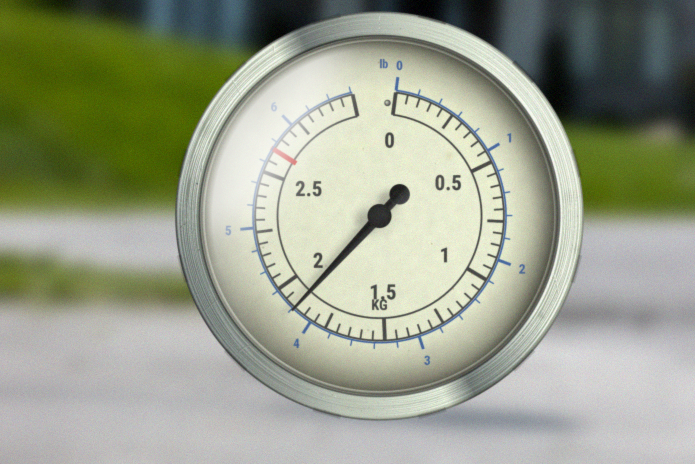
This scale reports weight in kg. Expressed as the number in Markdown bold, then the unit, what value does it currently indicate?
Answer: **1.9** kg
